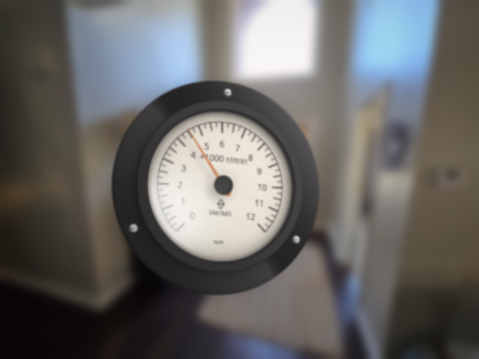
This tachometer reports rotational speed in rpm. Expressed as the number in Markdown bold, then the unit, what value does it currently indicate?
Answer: **4500** rpm
